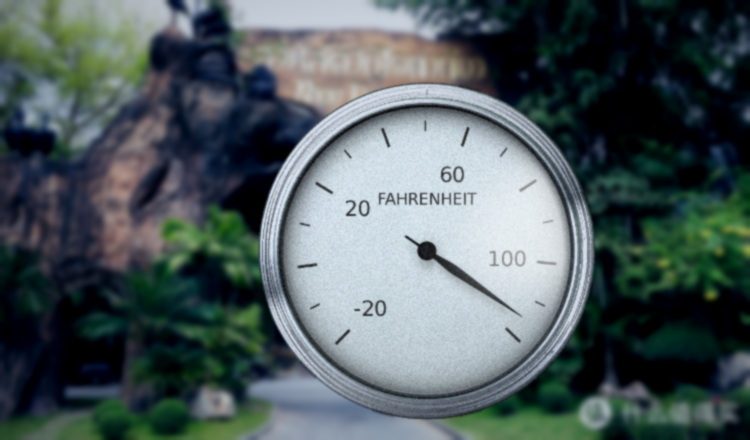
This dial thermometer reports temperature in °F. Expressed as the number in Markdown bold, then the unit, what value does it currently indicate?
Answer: **115** °F
